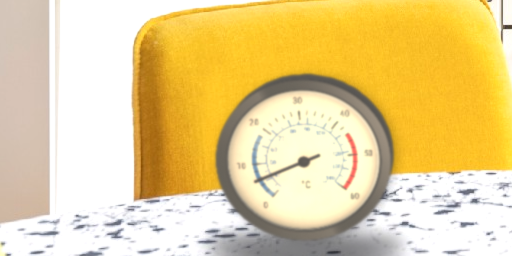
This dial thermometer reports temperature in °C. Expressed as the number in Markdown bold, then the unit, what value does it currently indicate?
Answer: **6** °C
